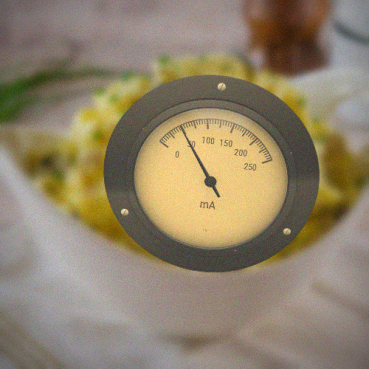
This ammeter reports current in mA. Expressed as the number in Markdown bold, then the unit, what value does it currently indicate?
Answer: **50** mA
